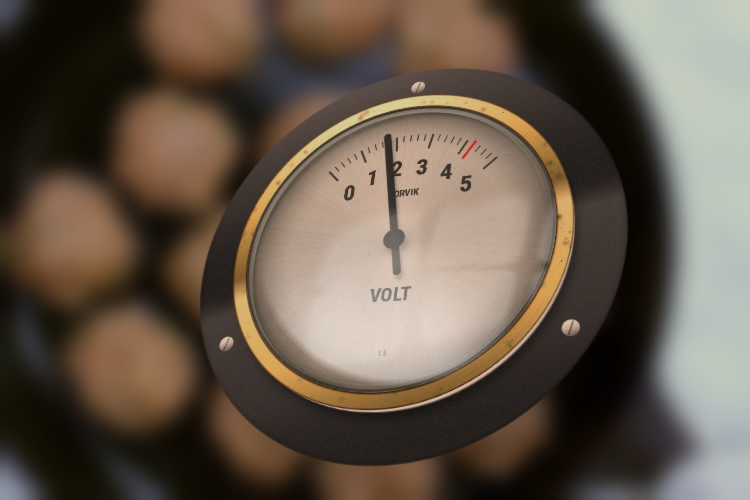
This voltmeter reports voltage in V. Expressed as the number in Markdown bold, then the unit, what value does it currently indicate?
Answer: **1.8** V
